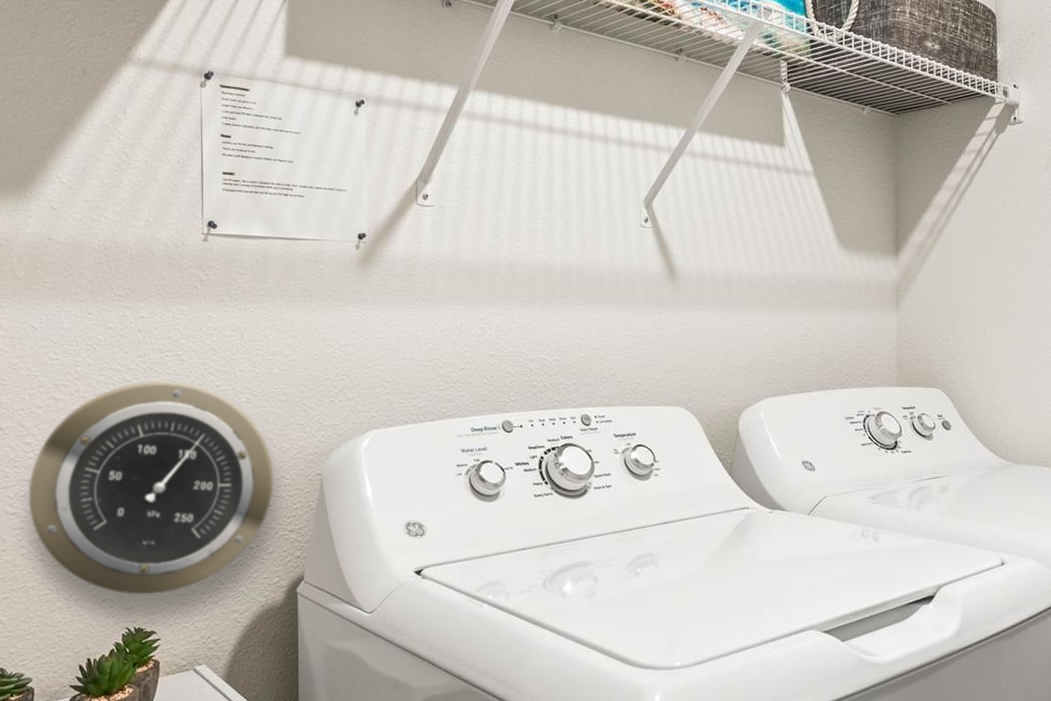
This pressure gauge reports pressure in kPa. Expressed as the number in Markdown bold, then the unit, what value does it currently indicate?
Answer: **150** kPa
